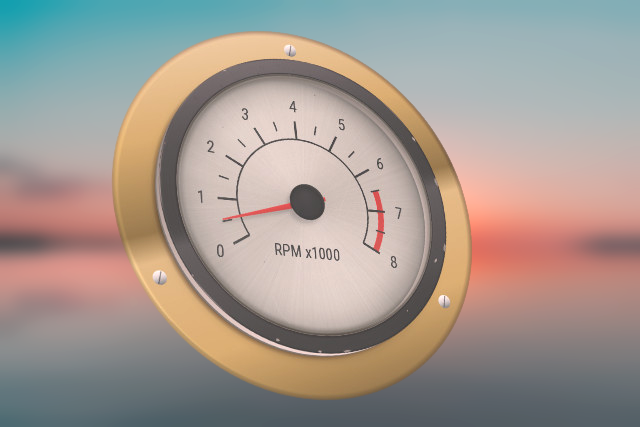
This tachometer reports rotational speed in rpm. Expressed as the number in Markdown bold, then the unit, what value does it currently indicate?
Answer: **500** rpm
